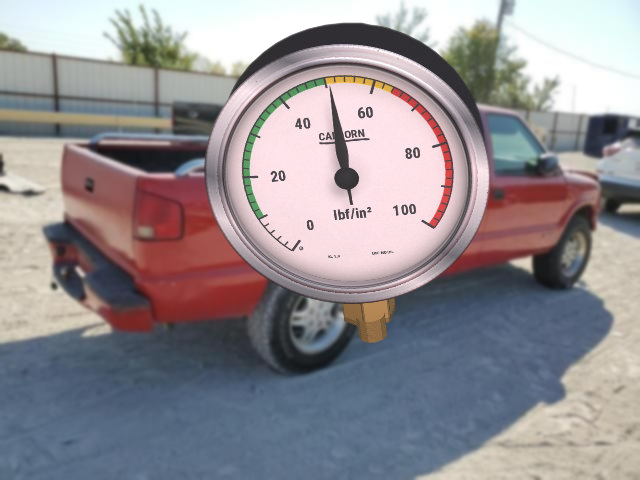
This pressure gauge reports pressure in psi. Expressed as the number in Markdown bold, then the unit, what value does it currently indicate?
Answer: **51** psi
